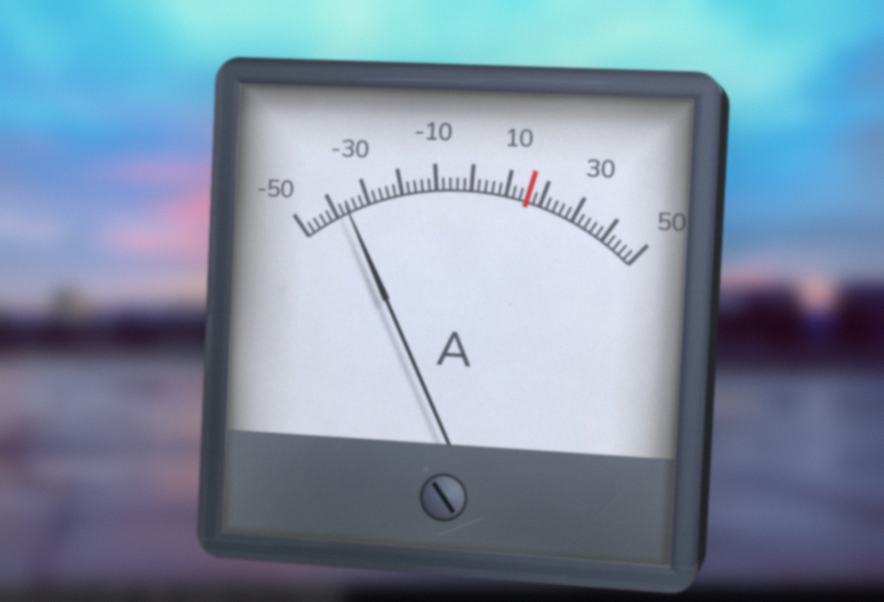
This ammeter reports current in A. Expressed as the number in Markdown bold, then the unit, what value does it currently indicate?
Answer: **-36** A
